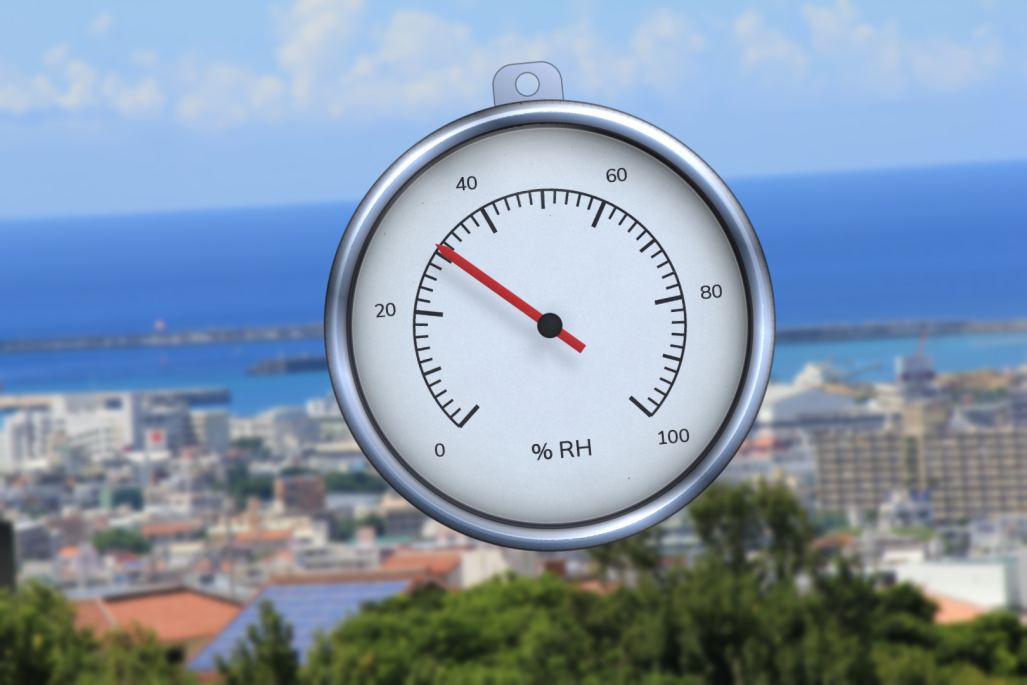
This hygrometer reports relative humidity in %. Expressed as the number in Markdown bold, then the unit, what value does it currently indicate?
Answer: **31** %
